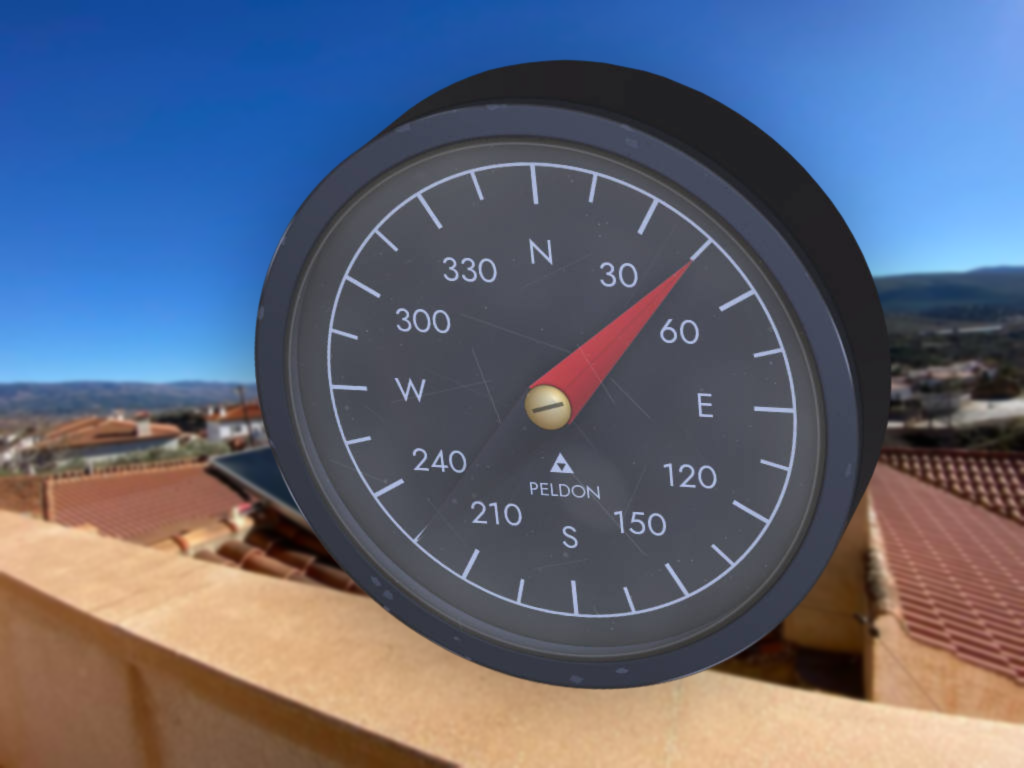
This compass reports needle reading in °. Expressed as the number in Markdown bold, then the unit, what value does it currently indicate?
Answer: **45** °
